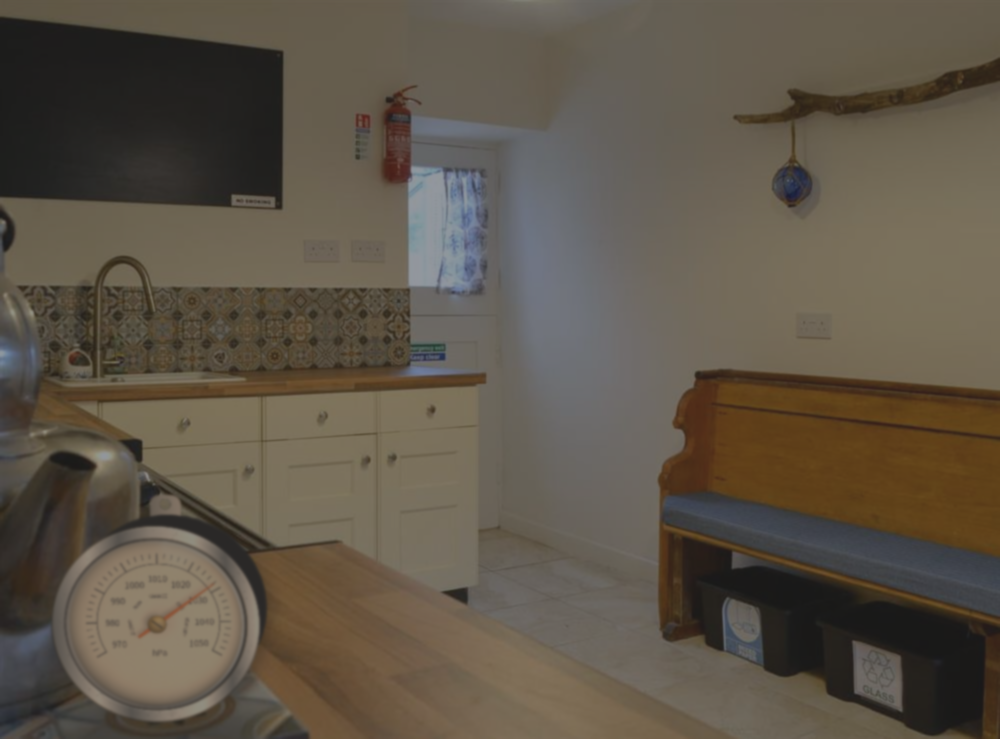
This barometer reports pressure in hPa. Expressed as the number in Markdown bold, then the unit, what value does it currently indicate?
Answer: **1028** hPa
